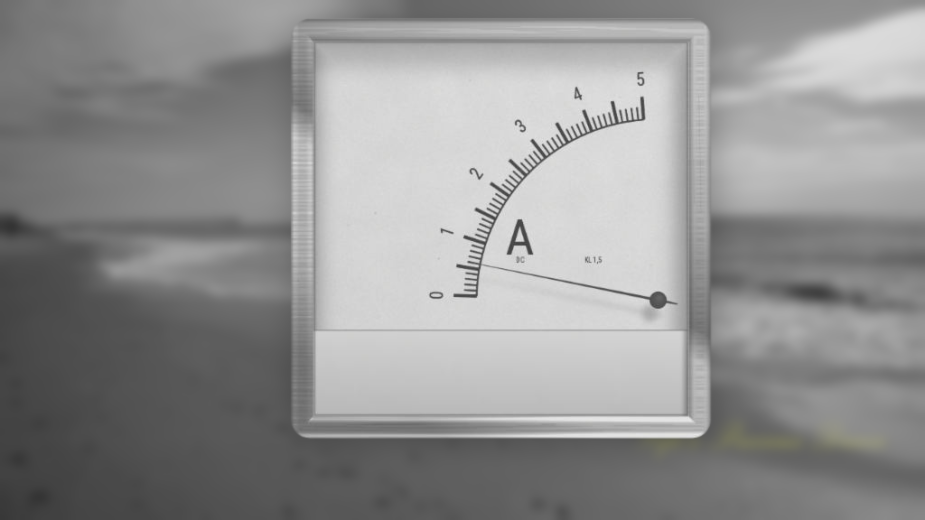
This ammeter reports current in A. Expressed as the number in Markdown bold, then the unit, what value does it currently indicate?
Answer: **0.6** A
